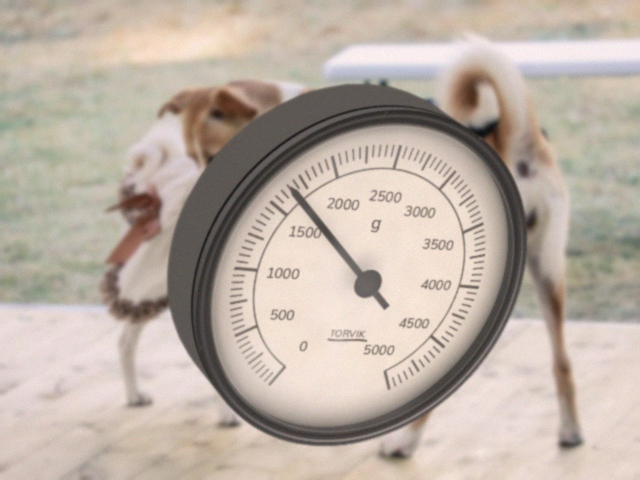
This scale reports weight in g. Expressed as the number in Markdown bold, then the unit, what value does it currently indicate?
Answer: **1650** g
